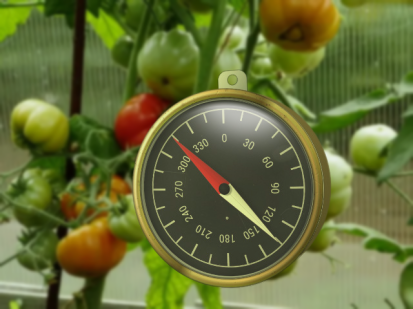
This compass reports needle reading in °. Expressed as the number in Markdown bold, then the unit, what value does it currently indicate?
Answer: **315** °
